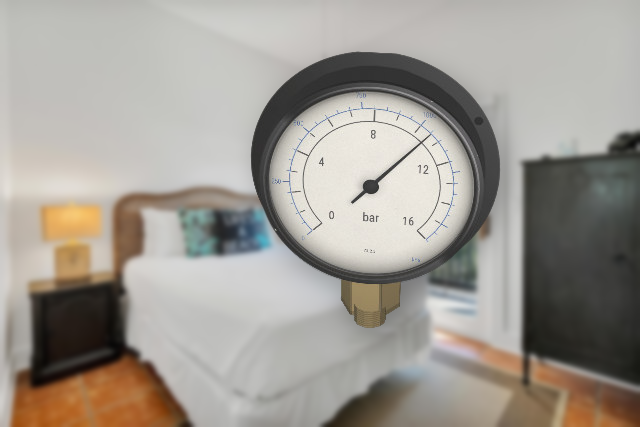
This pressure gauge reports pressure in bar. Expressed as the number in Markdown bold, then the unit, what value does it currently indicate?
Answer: **10.5** bar
